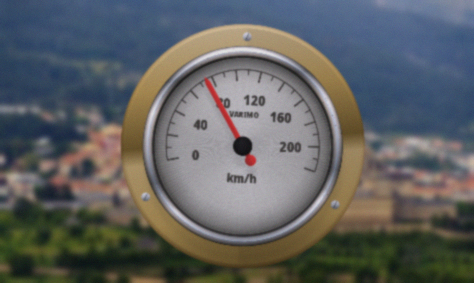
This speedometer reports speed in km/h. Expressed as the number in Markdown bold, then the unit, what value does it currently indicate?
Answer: **75** km/h
